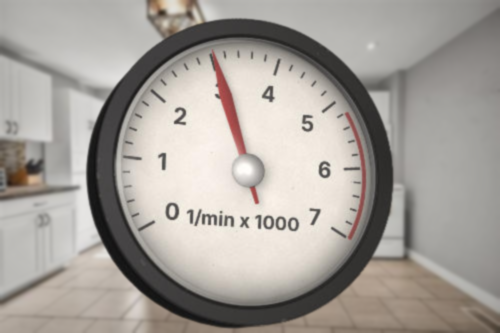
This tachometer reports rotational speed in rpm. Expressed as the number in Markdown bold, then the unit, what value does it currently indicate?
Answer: **3000** rpm
